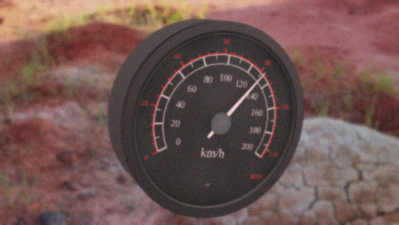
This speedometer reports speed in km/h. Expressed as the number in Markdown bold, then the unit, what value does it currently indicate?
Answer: **130** km/h
